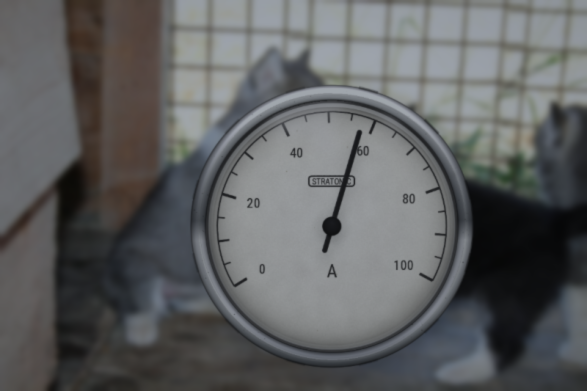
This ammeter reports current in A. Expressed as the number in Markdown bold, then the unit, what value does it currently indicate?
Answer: **57.5** A
